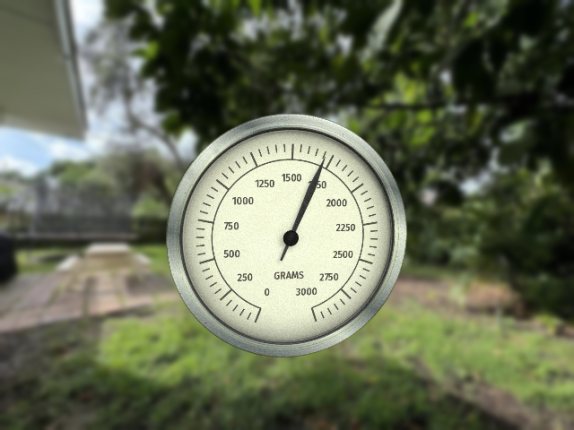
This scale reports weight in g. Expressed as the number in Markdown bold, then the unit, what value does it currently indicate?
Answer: **1700** g
